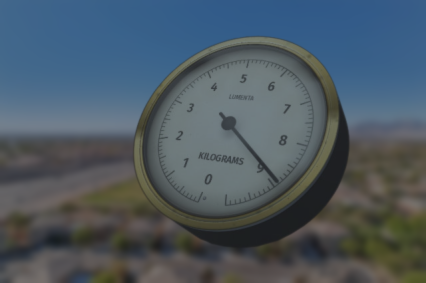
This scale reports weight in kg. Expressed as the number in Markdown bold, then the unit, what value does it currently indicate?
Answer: **8.9** kg
